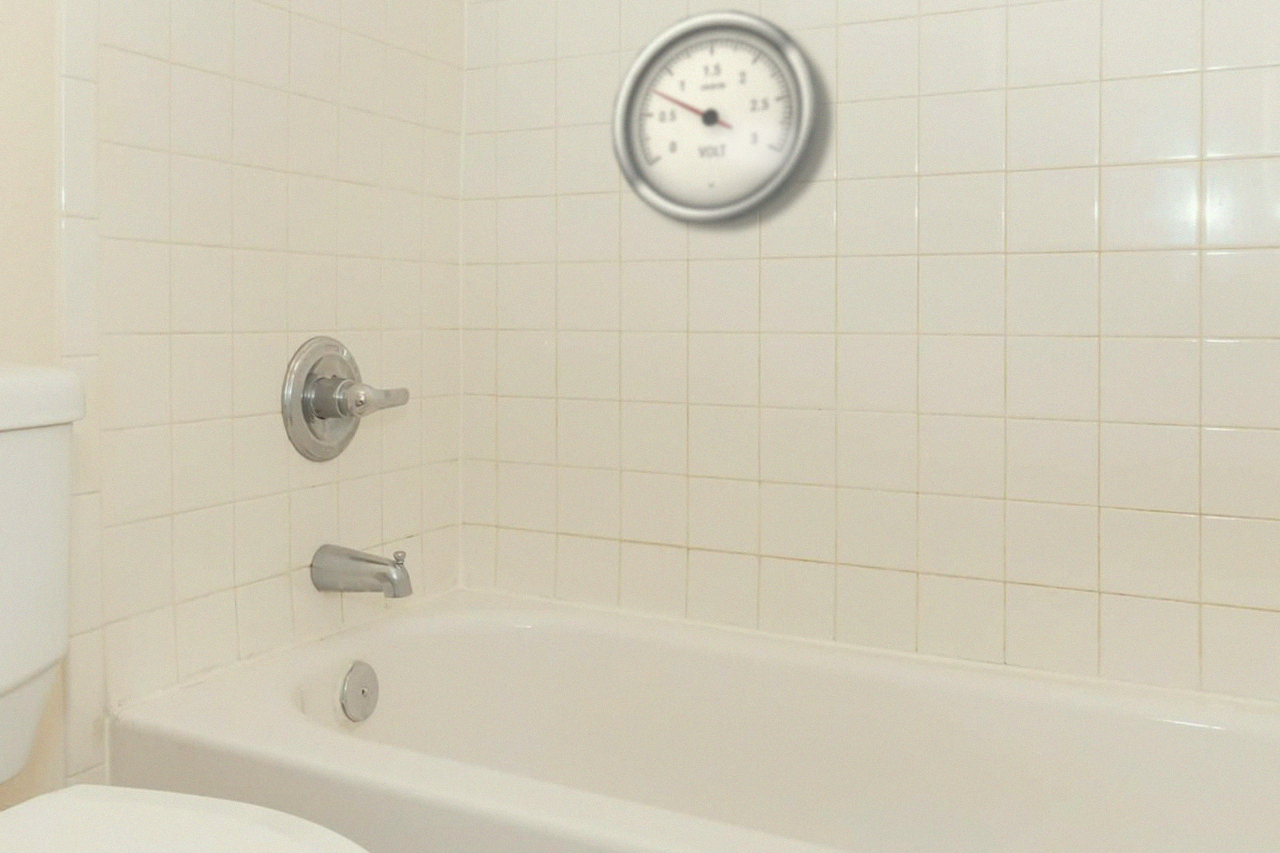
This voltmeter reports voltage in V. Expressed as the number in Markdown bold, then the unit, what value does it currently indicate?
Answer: **0.75** V
